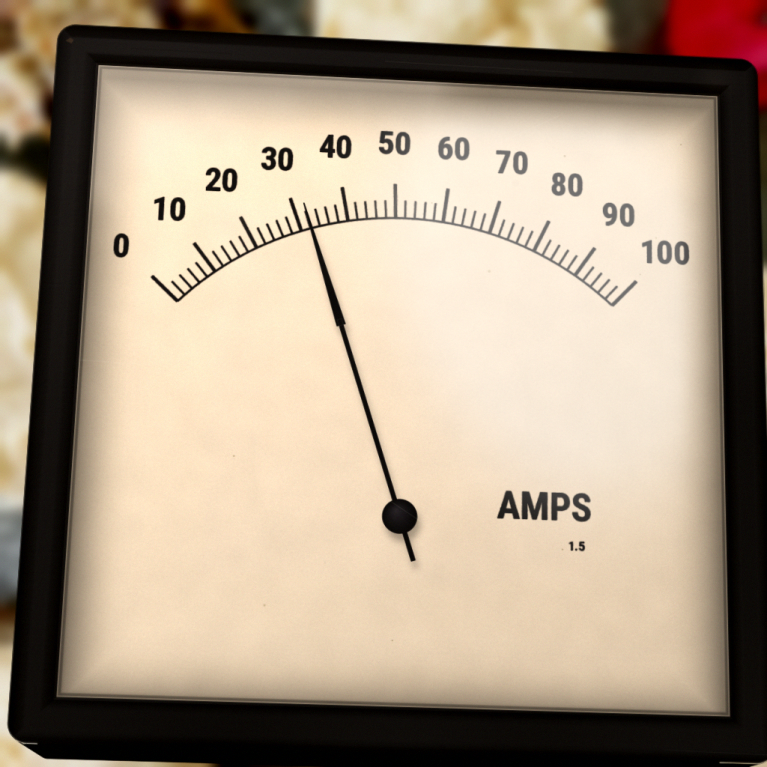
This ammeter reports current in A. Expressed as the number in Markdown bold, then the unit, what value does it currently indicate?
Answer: **32** A
